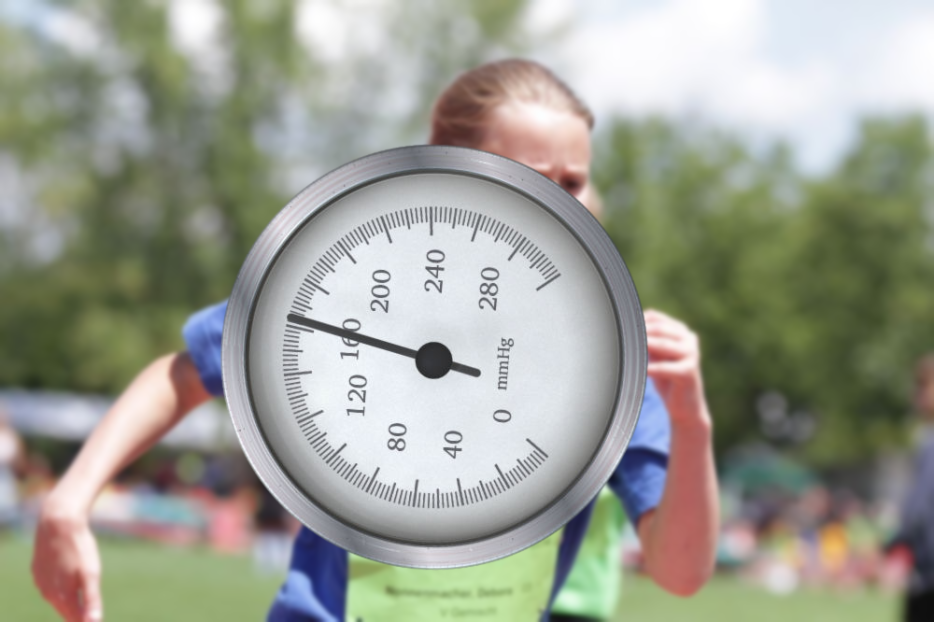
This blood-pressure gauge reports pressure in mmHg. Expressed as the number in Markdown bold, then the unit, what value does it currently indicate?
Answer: **164** mmHg
